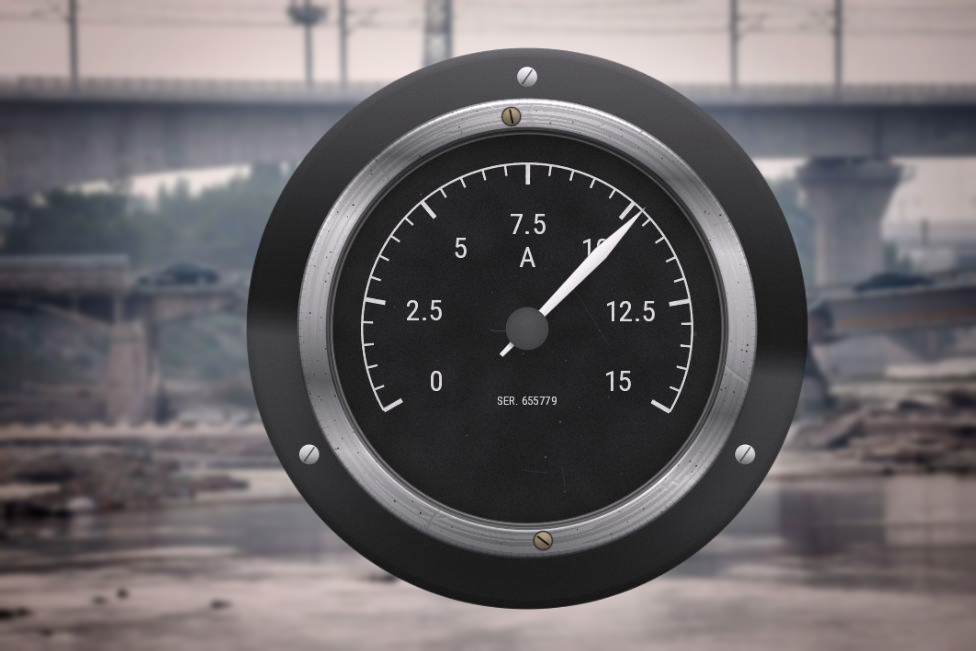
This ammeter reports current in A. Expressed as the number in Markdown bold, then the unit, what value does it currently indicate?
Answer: **10.25** A
